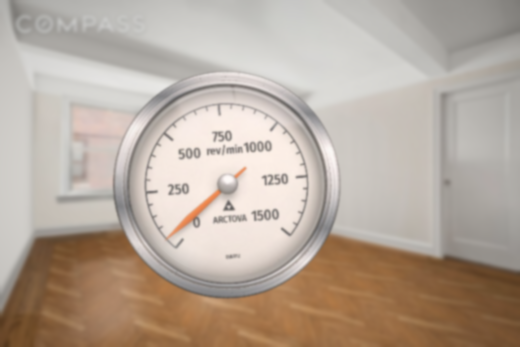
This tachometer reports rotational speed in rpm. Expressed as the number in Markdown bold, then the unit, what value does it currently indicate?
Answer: **50** rpm
